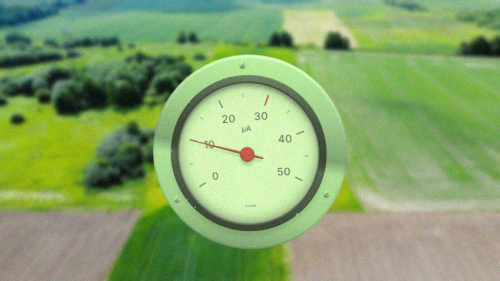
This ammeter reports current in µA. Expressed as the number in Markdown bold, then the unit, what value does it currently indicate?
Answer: **10** µA
